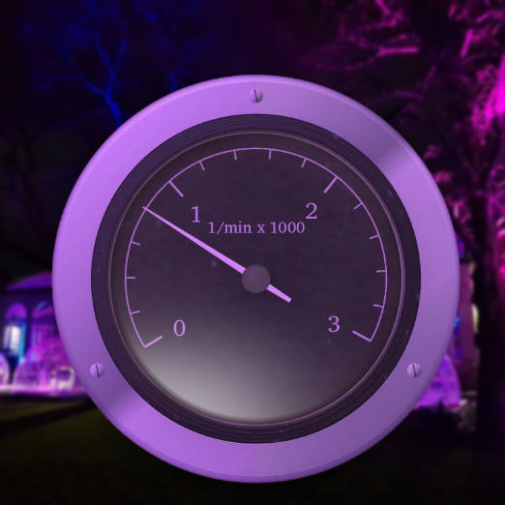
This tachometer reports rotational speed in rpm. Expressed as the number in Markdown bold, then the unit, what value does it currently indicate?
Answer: **800** rpm
